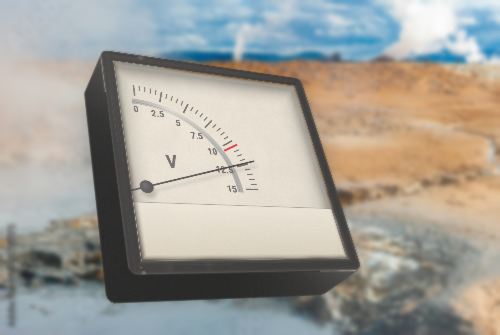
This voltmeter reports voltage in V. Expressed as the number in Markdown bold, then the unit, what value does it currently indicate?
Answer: **12.5** V
